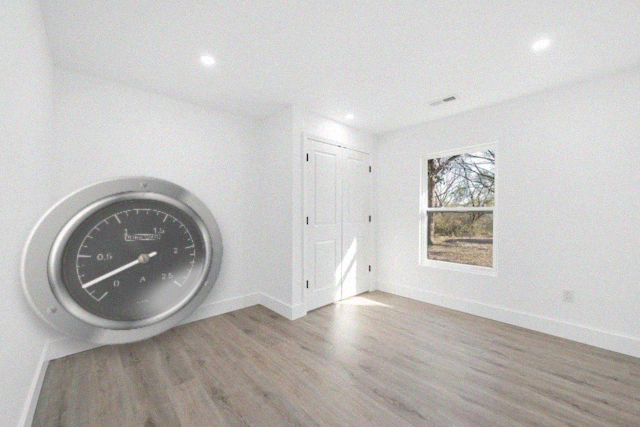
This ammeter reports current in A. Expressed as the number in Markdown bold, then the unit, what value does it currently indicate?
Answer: **0.2** A
